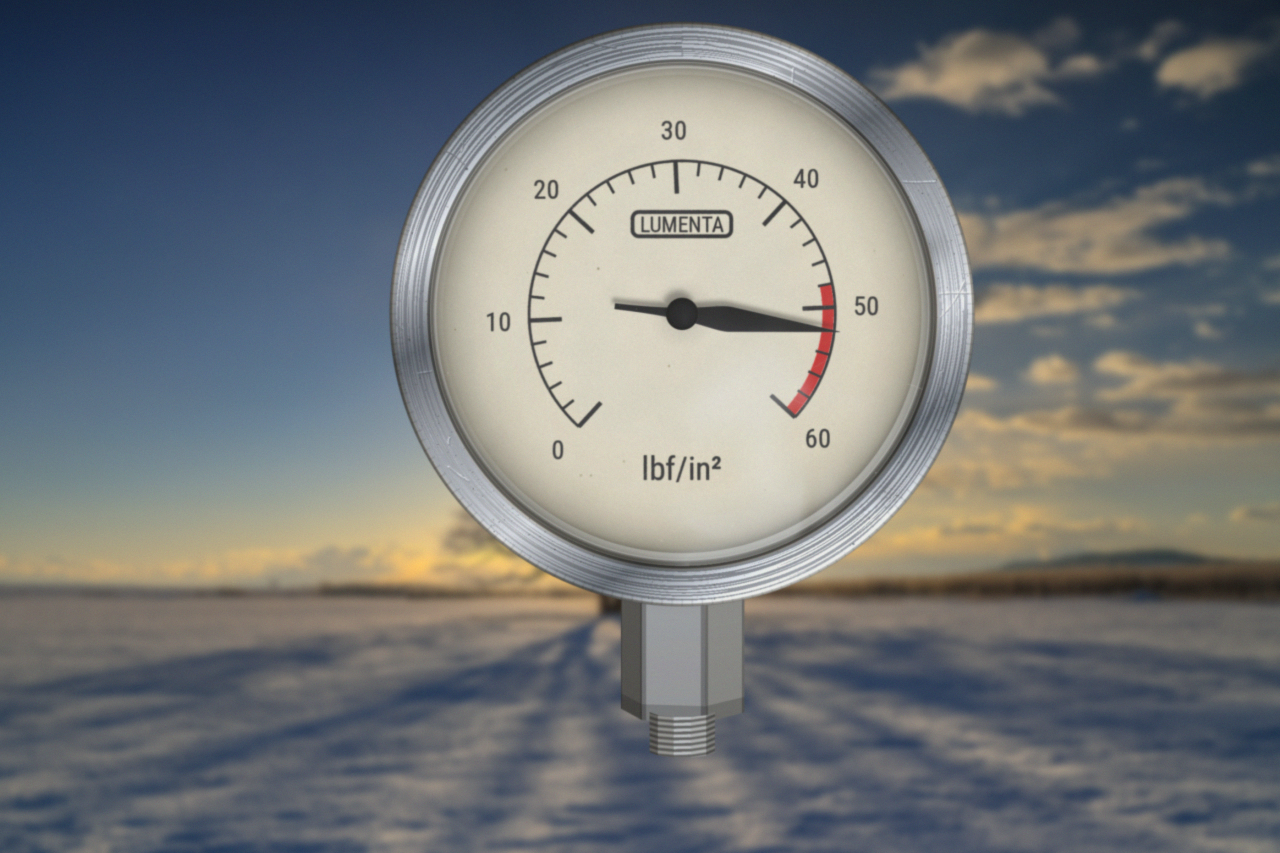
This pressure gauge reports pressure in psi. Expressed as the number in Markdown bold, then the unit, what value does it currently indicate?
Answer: **52** psi
